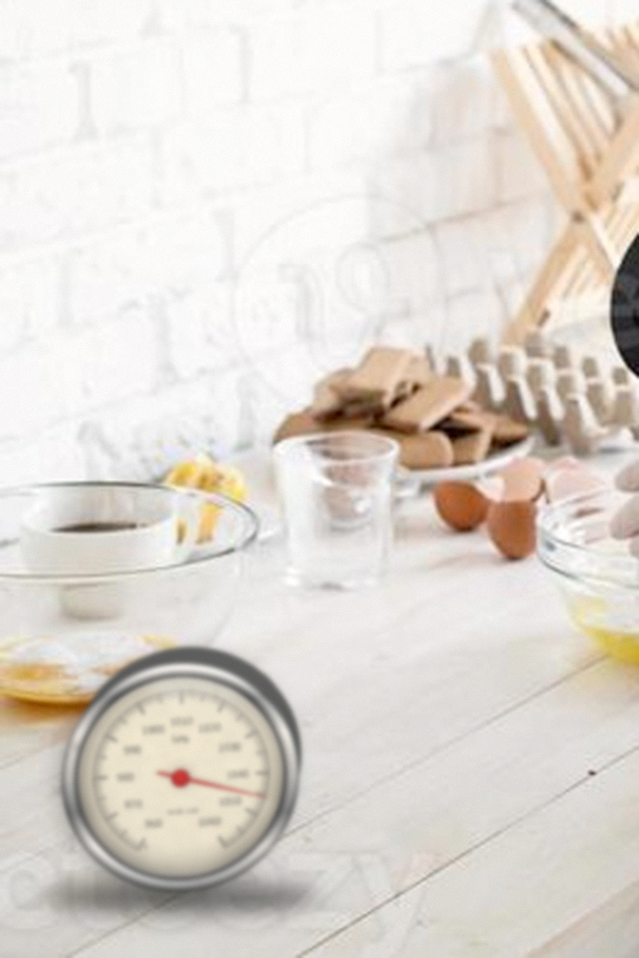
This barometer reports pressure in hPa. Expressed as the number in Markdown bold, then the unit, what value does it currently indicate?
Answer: **1045** hPa
